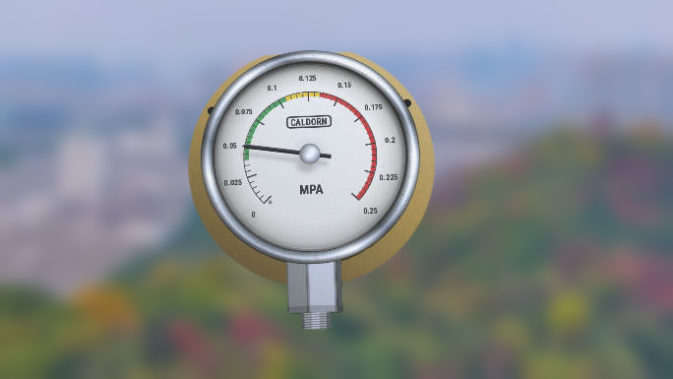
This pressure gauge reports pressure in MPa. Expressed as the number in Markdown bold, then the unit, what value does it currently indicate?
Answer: **0.05** MPa
